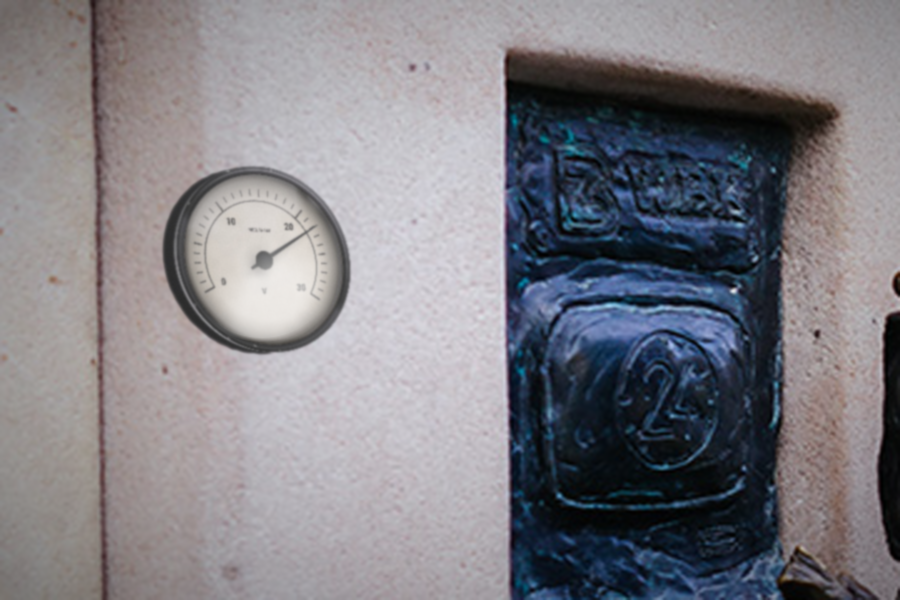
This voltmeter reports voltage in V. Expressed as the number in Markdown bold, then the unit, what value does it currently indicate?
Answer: **22** V
